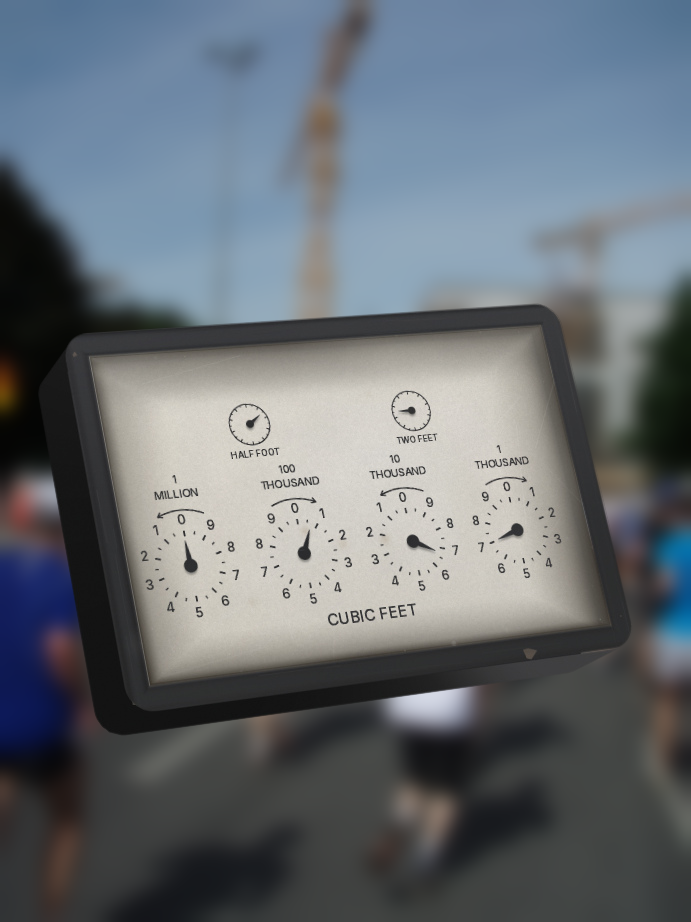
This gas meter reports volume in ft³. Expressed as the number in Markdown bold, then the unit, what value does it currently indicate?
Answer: **6700** ft³
